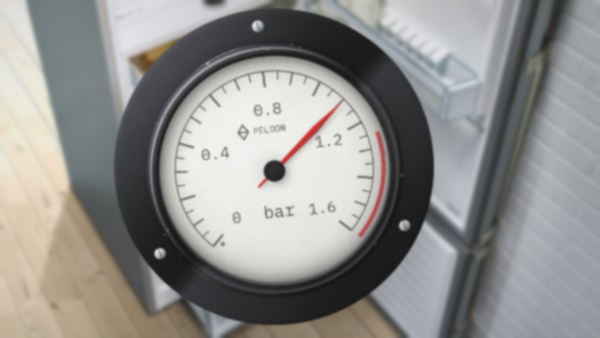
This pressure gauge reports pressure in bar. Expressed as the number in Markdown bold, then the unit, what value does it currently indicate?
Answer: **1.1** bar
